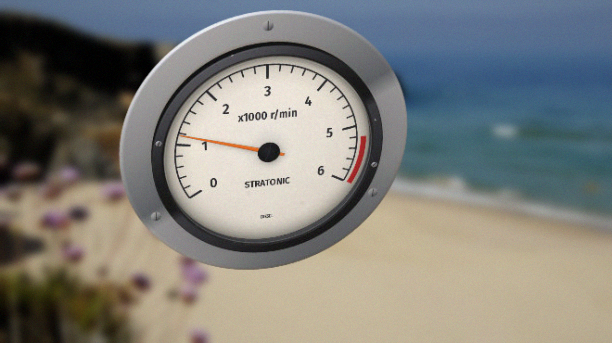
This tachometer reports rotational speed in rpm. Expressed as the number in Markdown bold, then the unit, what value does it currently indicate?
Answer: **1200** rpm
